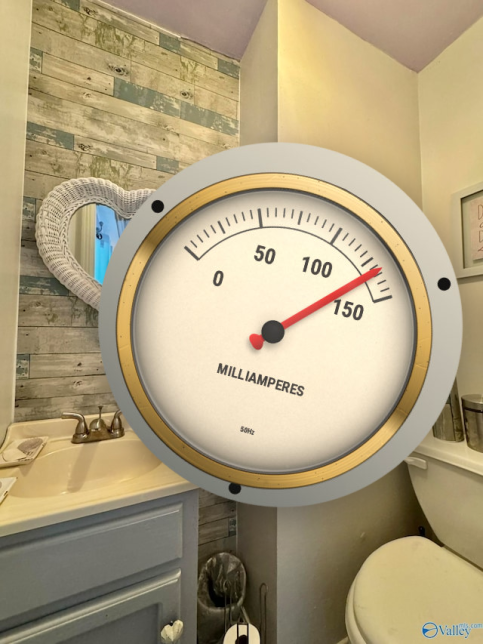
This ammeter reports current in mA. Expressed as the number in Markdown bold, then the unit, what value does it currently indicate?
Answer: **132.5** mA
